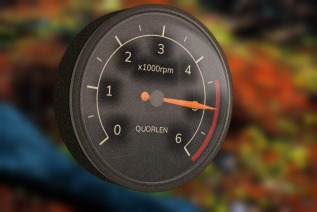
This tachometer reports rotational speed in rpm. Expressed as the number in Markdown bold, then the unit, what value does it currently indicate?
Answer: **5000** rpm
